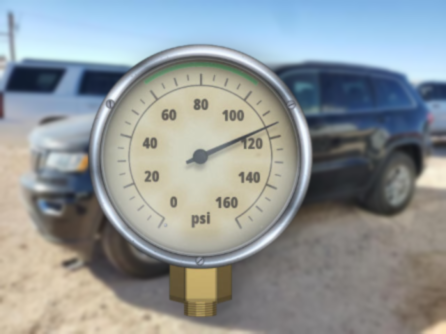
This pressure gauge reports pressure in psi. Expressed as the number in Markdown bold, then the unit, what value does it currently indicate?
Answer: **115** psi
